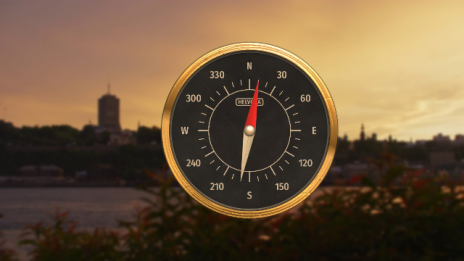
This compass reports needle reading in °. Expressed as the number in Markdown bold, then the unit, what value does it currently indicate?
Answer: **10** °
